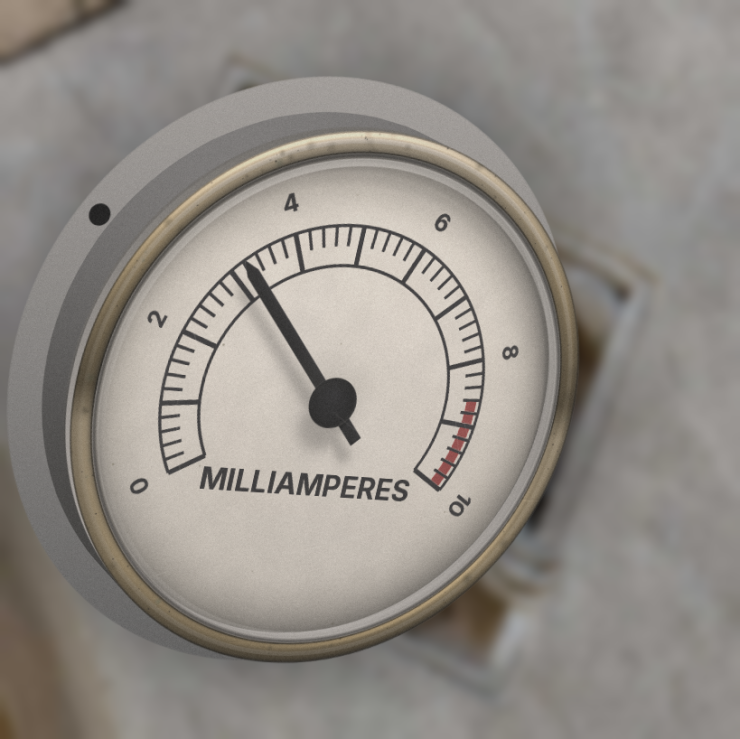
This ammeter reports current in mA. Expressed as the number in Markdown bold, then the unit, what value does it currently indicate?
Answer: **3.2** mA
